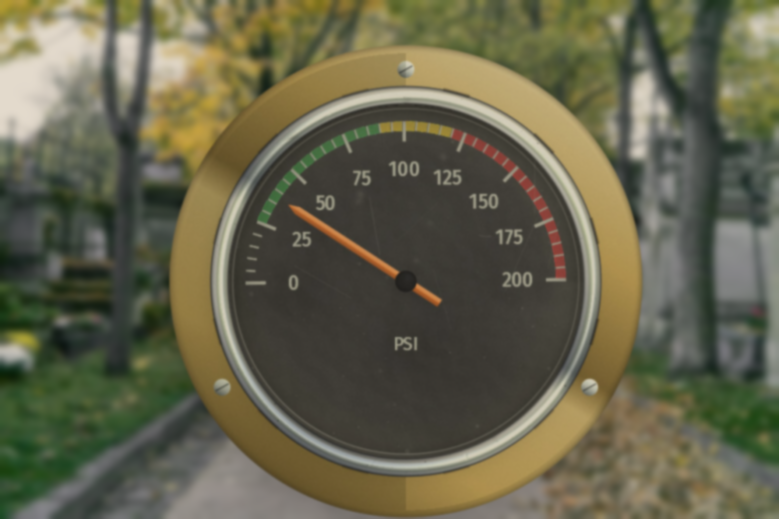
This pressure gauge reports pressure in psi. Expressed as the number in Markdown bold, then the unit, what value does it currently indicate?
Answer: **37.5** psi
